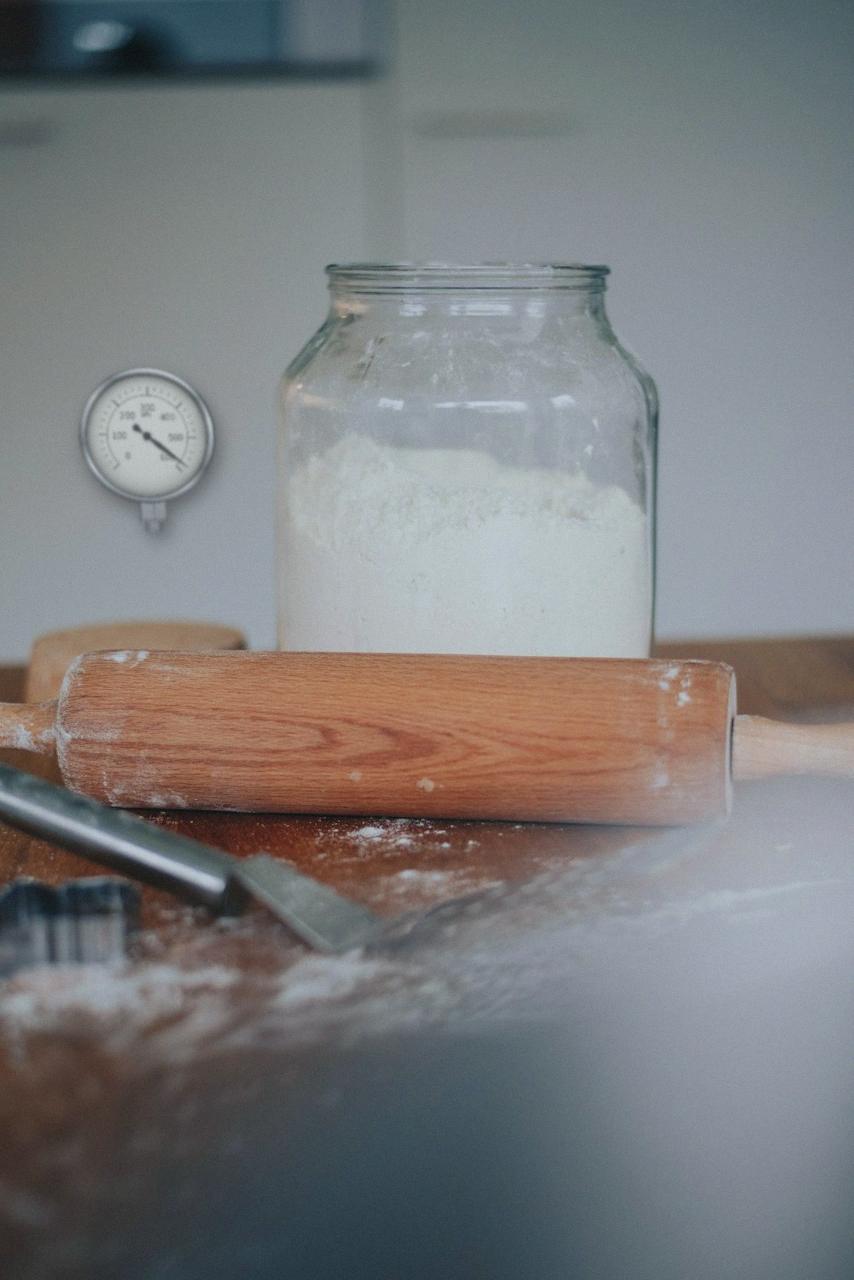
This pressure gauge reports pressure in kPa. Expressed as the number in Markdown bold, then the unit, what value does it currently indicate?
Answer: **580** kPa
